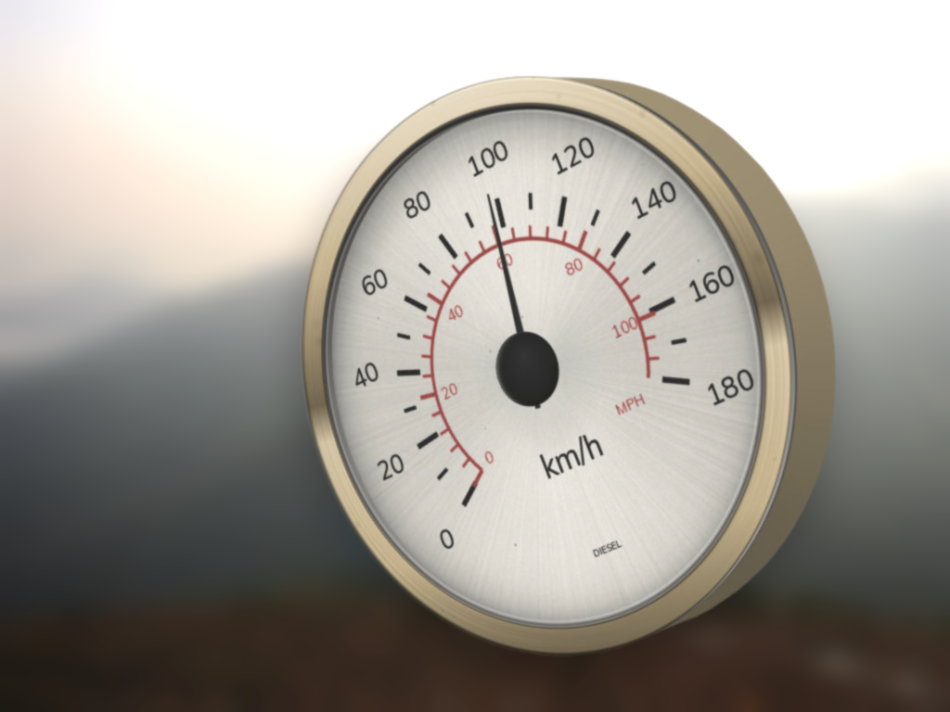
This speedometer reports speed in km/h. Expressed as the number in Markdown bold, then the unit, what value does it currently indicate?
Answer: **100** km/h
